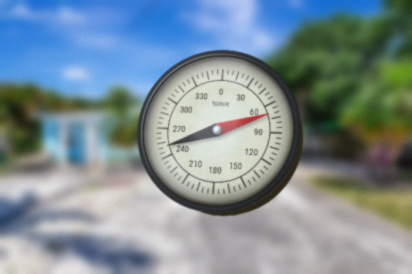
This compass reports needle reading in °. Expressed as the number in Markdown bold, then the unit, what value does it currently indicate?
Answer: **70** °
